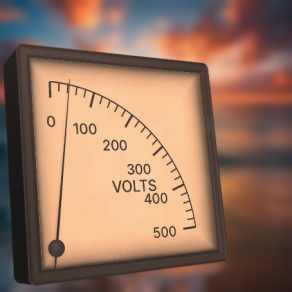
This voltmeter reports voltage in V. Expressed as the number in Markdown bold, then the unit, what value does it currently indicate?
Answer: **40** V
